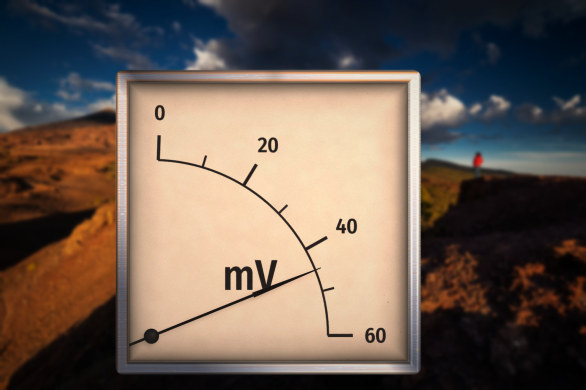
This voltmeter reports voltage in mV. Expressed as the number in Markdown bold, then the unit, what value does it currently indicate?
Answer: **45** mV
